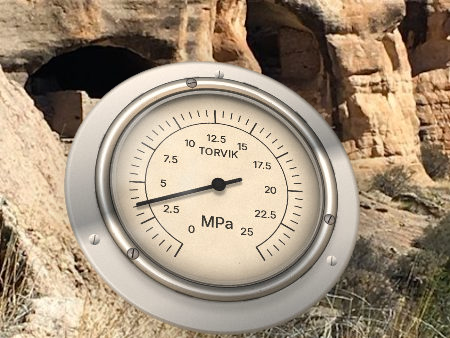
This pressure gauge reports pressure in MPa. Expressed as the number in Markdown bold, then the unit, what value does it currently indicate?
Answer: **3.5** MPa
